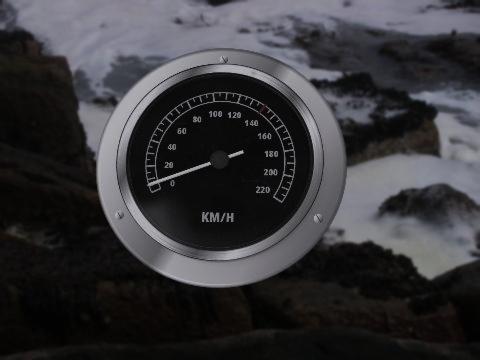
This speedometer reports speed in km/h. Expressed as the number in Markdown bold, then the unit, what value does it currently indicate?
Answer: **5** km/h
